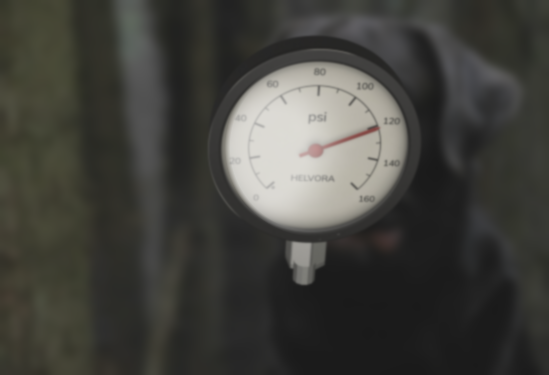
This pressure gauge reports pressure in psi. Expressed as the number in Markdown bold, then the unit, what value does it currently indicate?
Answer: **120** psi
